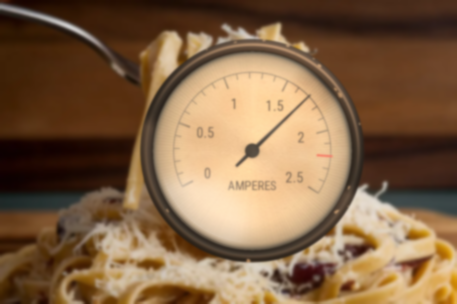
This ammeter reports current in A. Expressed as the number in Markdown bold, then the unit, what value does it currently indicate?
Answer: **1.7** A
